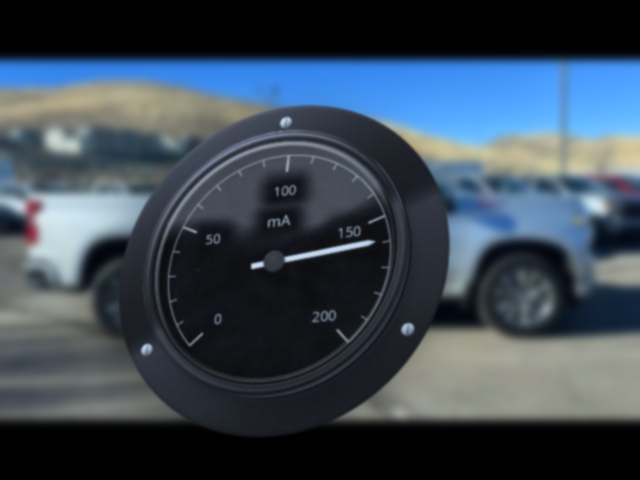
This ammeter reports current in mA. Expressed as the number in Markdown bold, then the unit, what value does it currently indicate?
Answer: **160** mA
